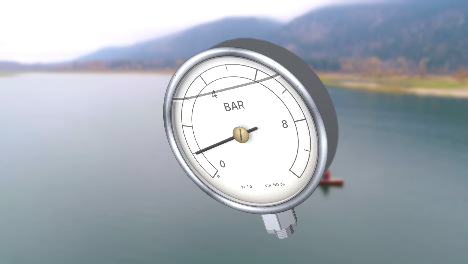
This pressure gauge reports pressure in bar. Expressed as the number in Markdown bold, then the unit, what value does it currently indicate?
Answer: **1** bar
